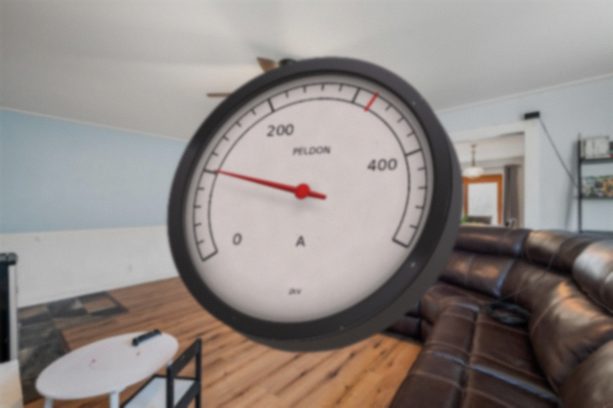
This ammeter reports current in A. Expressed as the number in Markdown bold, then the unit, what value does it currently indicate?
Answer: **100** A
